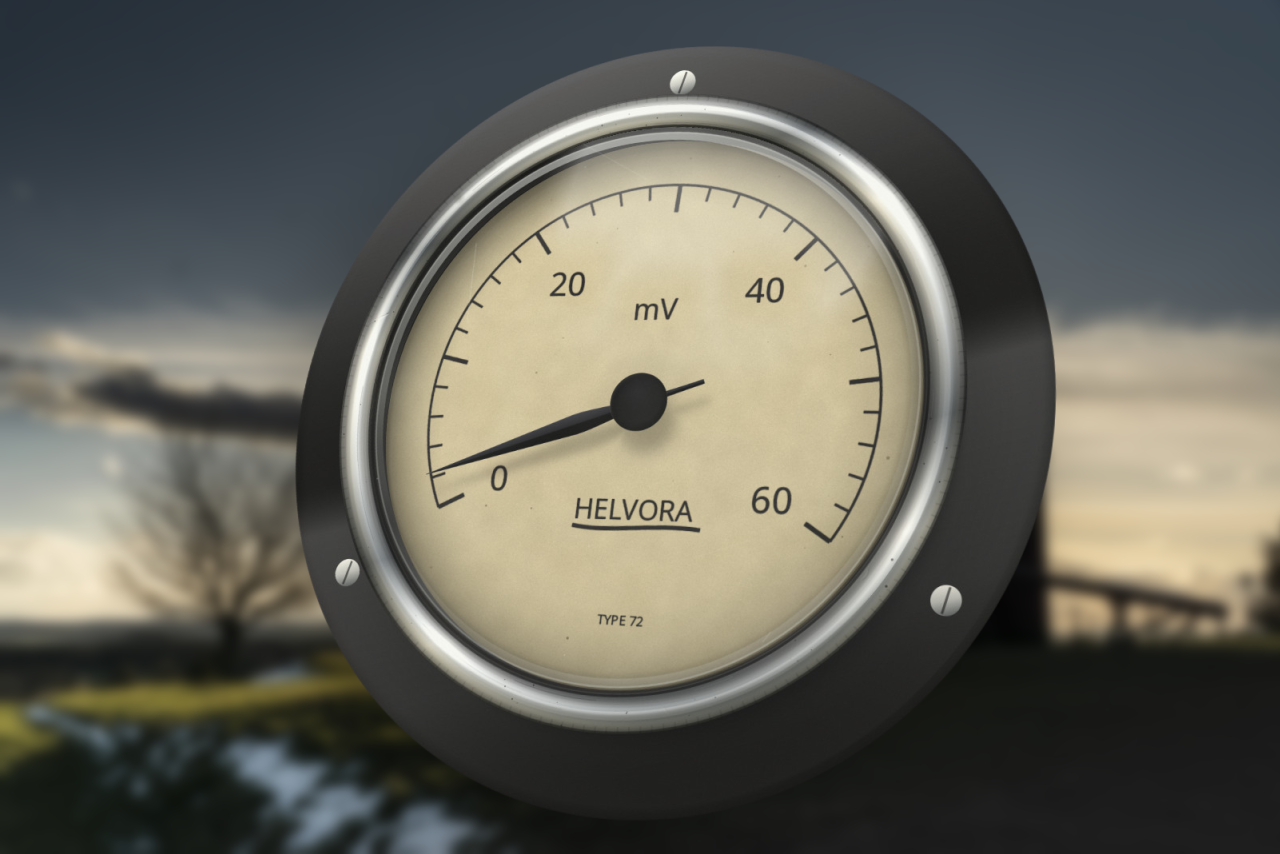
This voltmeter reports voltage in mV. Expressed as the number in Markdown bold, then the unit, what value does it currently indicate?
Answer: **2** mV
